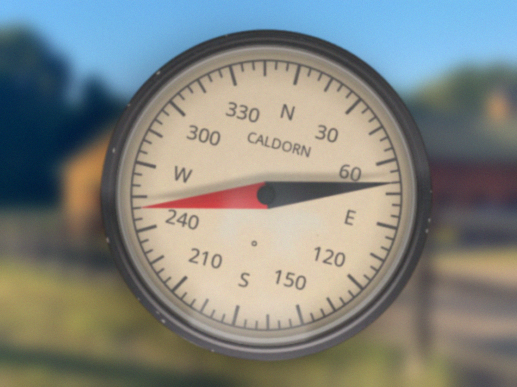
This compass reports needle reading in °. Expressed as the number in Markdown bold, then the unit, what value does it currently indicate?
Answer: **250** °
